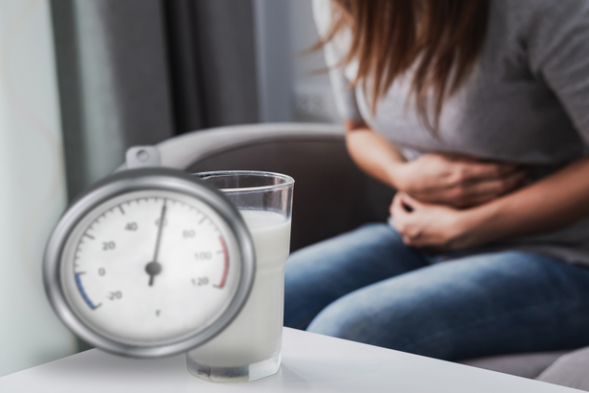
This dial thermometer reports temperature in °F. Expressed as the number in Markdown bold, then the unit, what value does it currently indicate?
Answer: **60** °F
